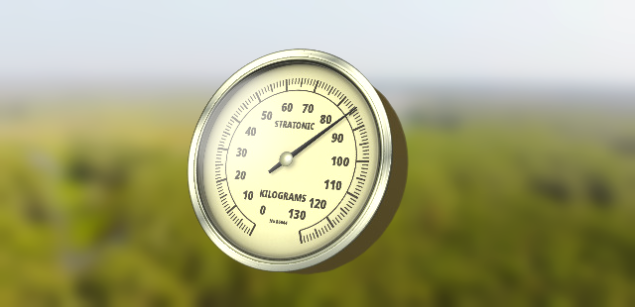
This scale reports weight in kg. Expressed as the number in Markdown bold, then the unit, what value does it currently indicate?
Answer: **85** kg
